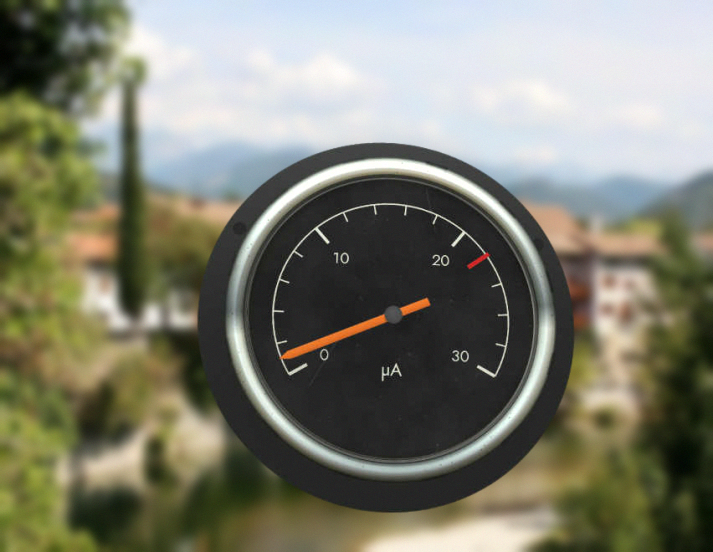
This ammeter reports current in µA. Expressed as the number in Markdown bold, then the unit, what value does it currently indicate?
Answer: **1** µA
